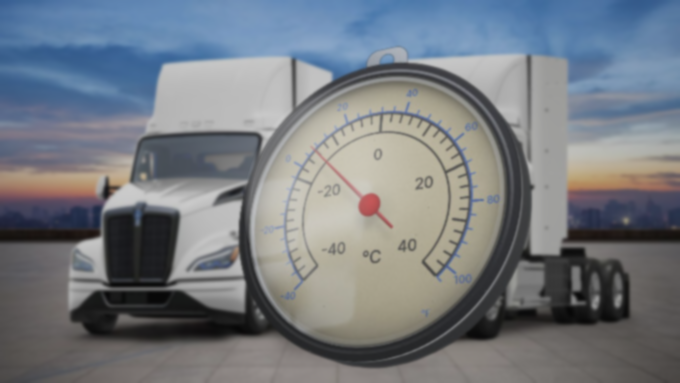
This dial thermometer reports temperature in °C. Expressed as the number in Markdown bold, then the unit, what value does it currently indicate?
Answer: **-14** °C
